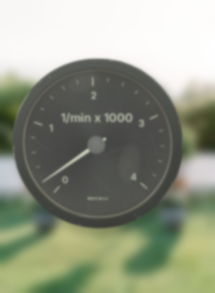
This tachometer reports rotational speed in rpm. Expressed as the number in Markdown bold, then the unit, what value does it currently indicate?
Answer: **200** rpm
